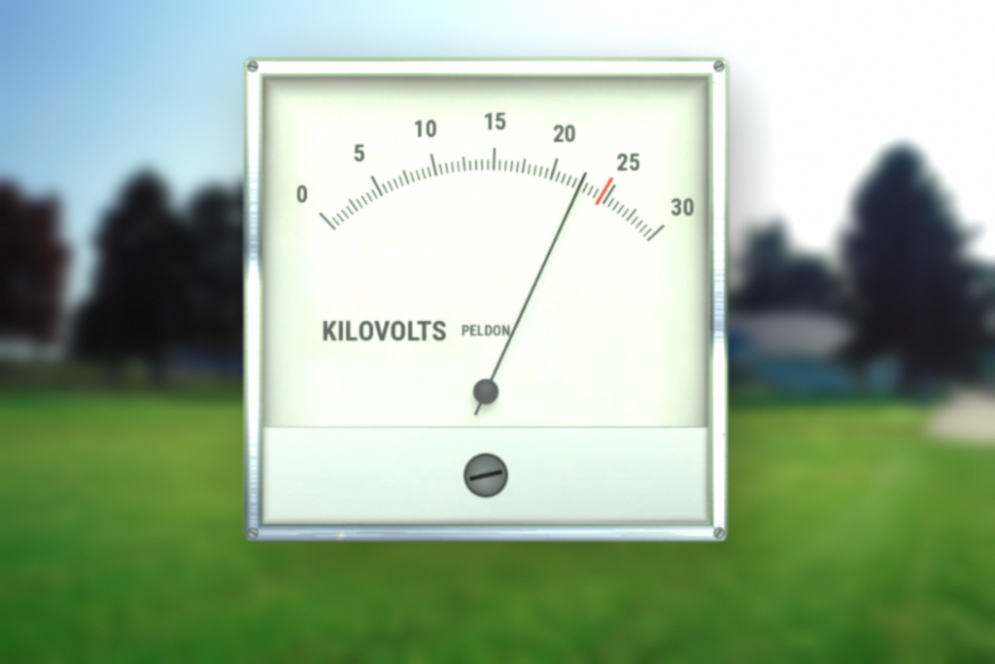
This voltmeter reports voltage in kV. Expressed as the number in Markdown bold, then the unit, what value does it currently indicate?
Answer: **22.5** kV
